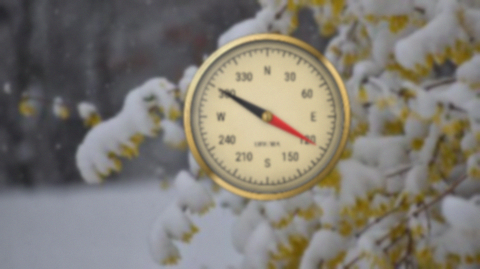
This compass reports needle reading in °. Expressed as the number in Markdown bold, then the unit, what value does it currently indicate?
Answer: **120** °
